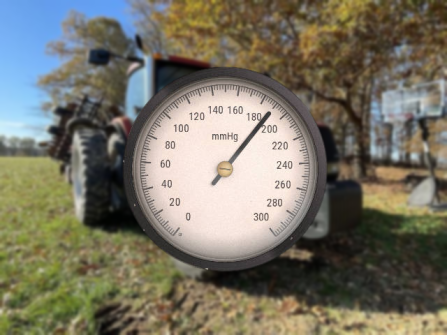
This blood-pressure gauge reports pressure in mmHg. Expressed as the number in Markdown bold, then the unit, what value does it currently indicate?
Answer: **190** mmHg
